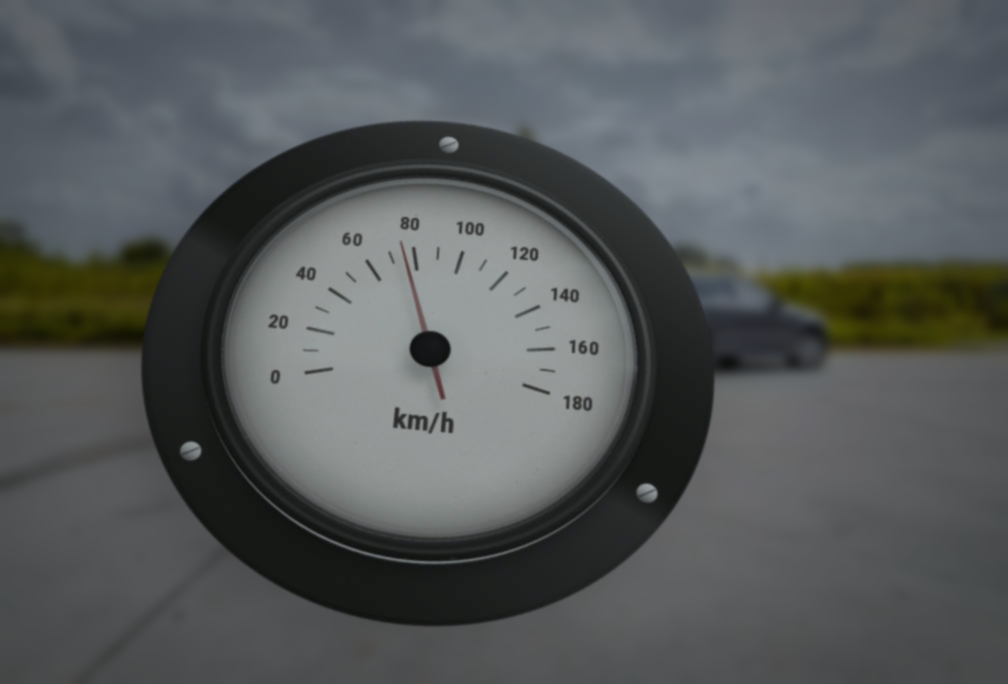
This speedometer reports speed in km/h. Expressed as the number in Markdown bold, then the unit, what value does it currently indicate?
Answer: **75** km/h
